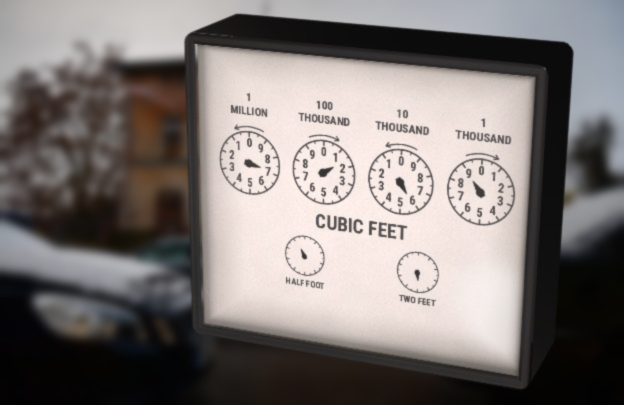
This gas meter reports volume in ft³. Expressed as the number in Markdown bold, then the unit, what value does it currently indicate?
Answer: **715900** ft³
